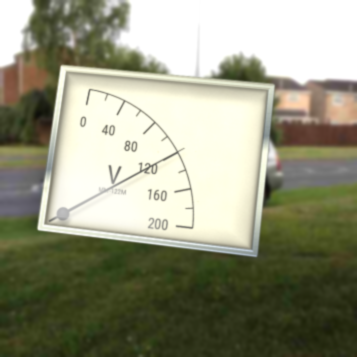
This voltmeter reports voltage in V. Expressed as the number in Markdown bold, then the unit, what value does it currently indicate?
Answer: **120** V
